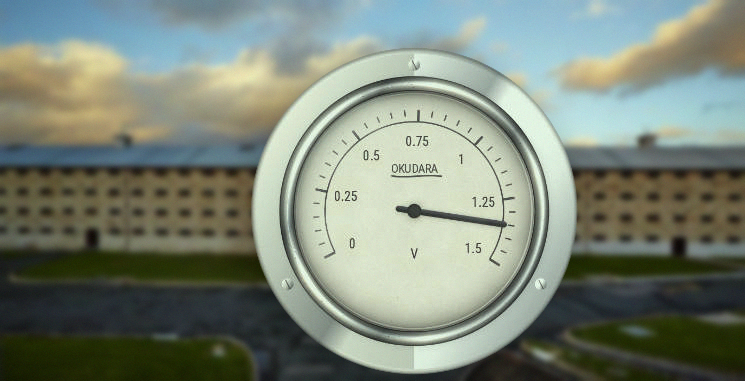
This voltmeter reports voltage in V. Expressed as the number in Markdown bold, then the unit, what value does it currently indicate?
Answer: **1.35** V
